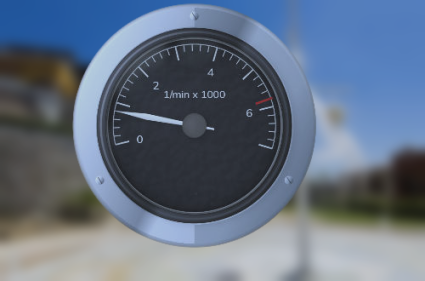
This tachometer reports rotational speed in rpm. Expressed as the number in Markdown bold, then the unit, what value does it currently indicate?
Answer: **800** rpm
